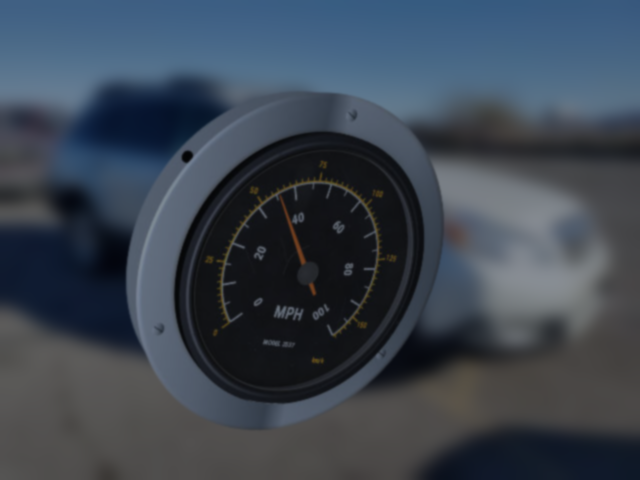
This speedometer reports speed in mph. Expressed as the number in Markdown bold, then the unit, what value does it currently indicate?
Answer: **35** mph
